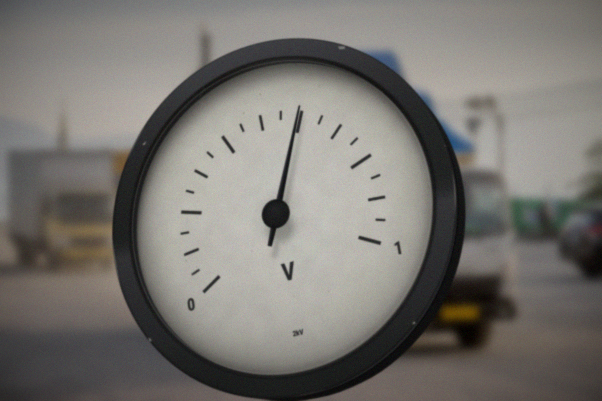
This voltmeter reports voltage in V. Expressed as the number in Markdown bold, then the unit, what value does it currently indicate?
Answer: **0.6** V
